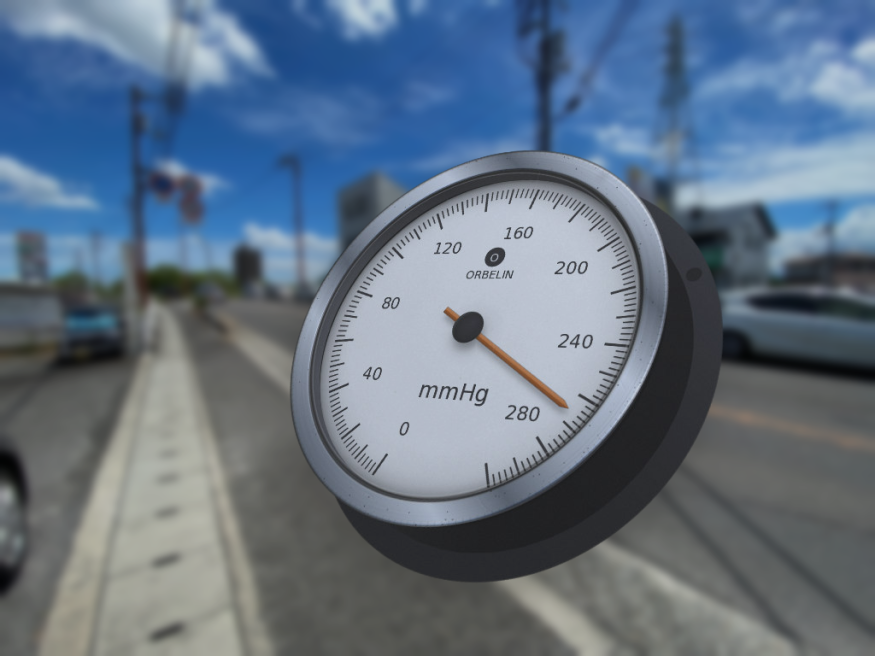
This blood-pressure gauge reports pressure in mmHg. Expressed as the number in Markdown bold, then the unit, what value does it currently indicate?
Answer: **266** mmHg
